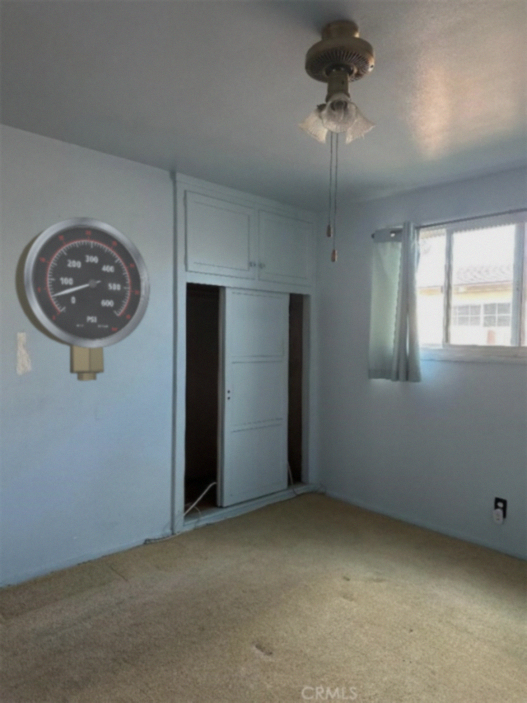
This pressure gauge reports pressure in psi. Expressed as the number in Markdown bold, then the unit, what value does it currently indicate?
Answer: **50** psi
